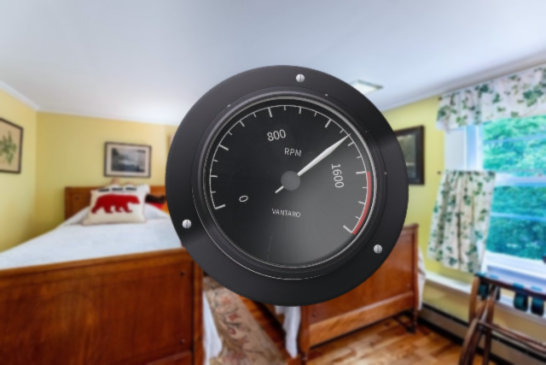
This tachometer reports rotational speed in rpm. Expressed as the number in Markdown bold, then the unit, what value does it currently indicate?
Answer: **1350** rpm
